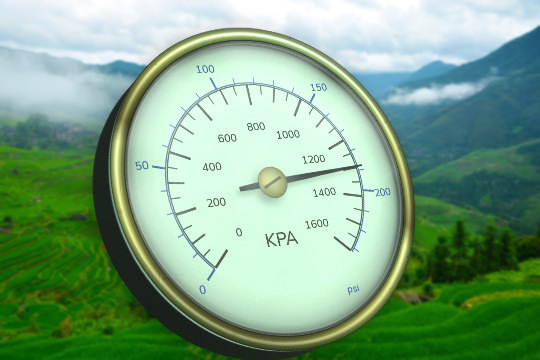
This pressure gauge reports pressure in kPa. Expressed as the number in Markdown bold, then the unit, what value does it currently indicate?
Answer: **1300** kPa
